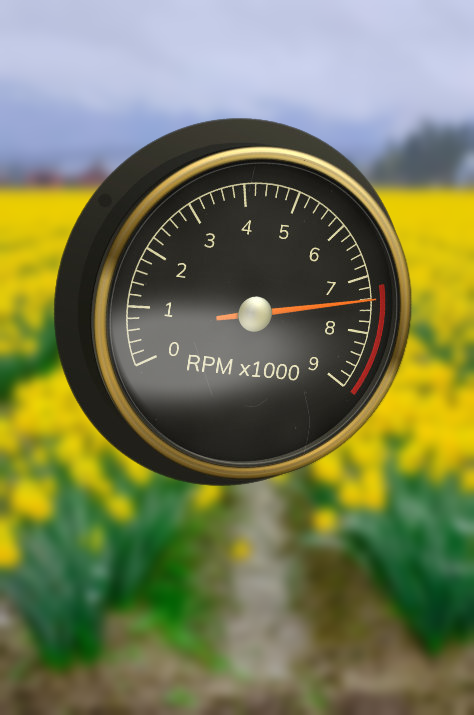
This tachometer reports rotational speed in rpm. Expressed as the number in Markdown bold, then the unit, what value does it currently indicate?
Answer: **7400** rpm
